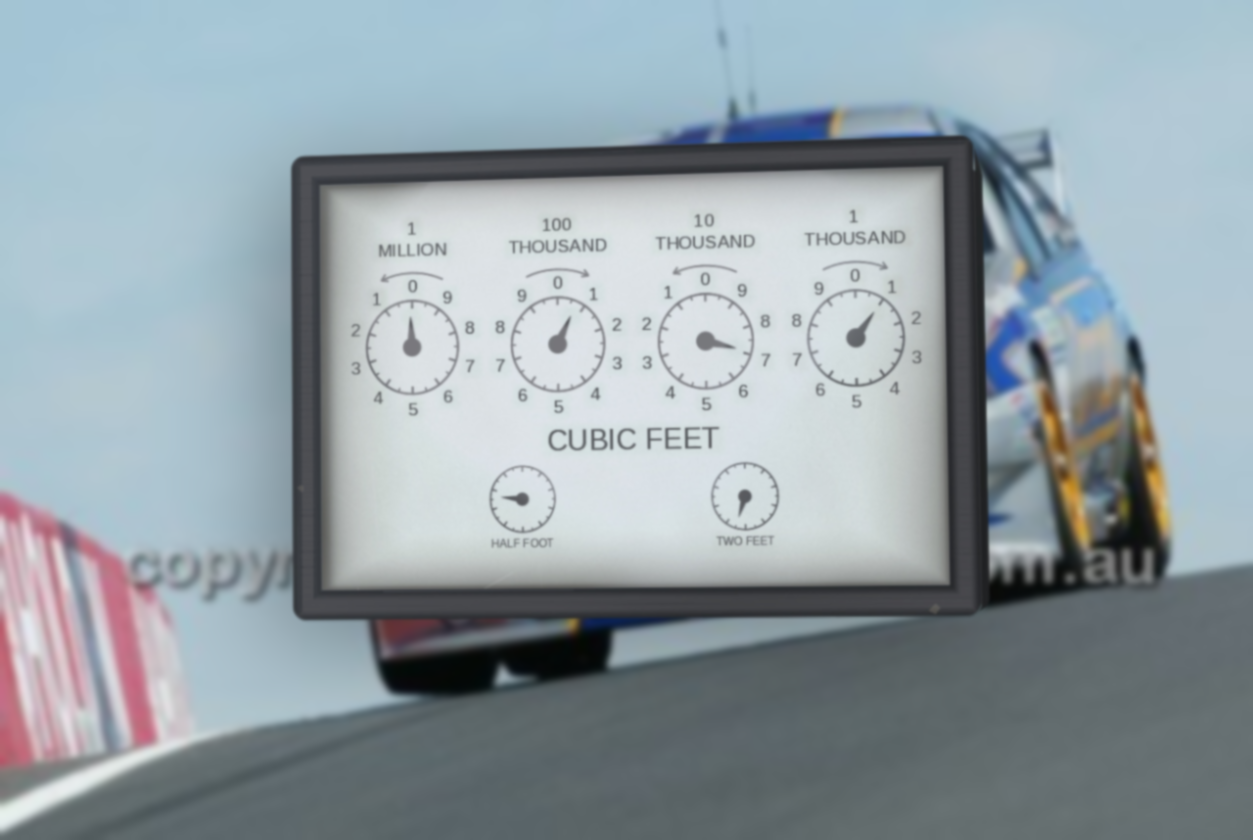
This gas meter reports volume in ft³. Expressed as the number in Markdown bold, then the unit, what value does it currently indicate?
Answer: **7100** ft³
